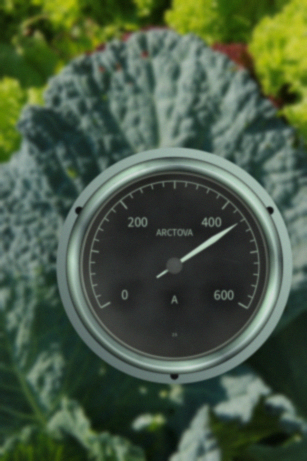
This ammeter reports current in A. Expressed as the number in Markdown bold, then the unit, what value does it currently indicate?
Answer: **440** A
